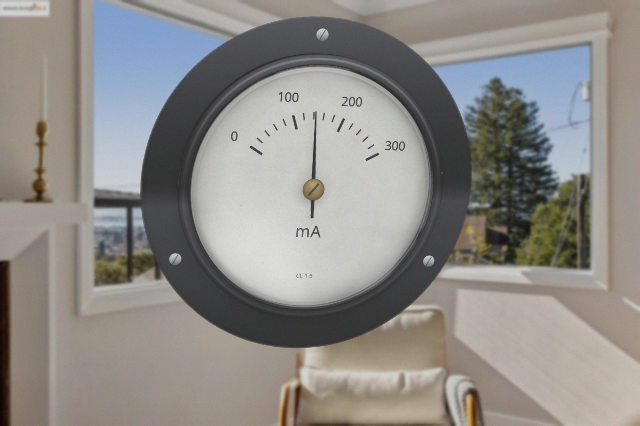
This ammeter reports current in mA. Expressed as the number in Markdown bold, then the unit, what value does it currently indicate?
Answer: **140** mA
